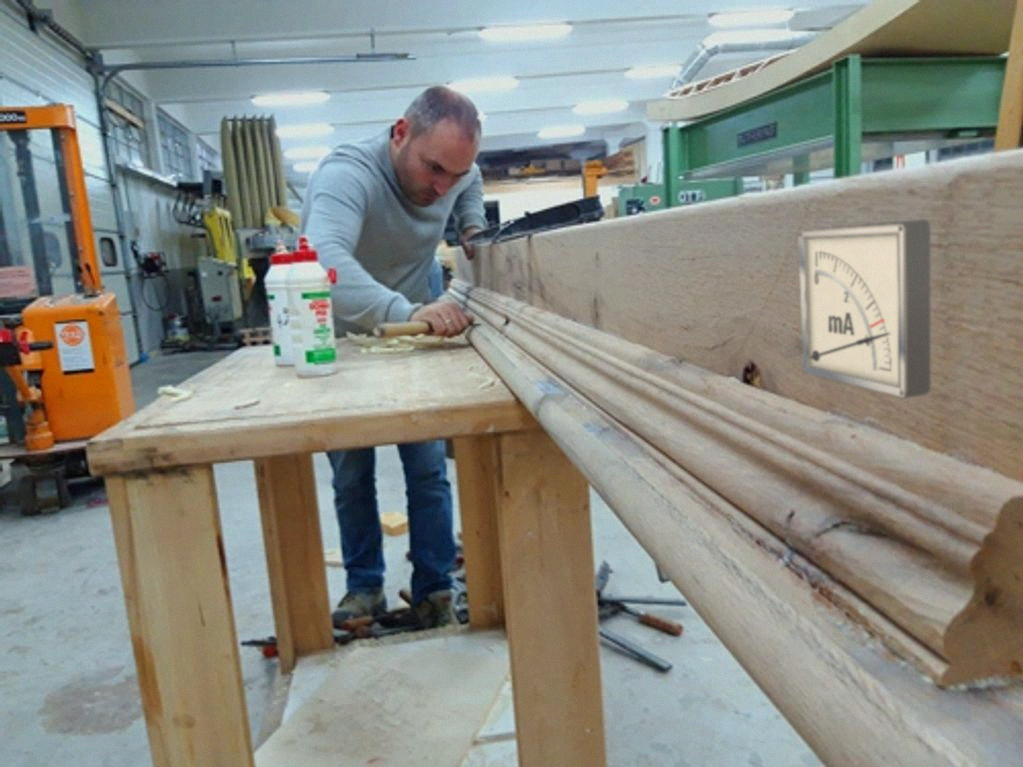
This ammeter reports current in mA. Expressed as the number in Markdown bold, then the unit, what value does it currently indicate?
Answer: **4** mA
